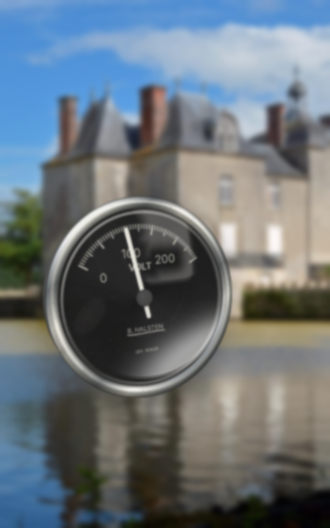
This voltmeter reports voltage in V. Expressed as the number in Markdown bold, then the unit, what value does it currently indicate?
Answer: **100** V
